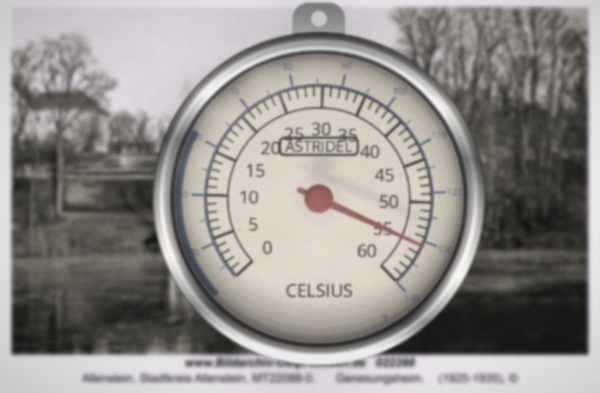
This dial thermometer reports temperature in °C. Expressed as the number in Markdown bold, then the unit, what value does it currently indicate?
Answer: **55** °C
